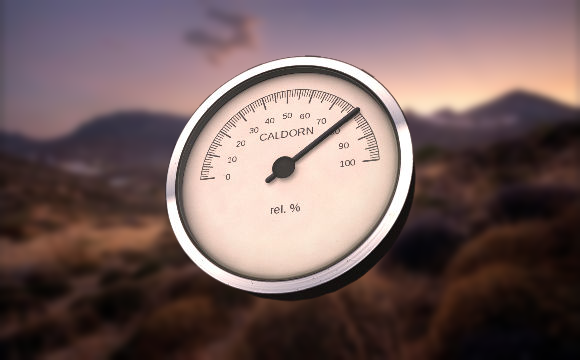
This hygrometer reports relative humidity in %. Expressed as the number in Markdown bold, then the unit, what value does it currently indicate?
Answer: **80** %
